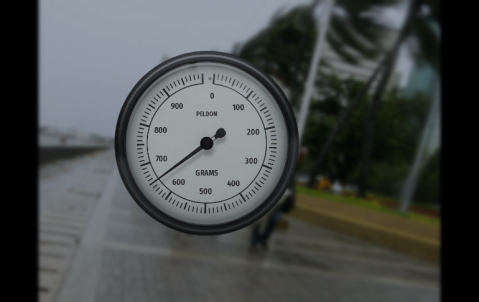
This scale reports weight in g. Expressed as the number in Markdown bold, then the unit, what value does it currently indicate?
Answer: **650** g
